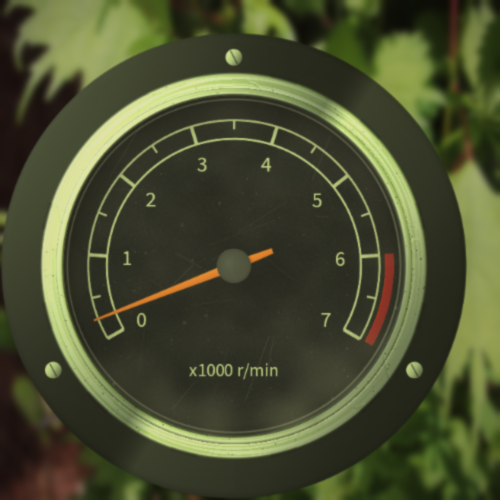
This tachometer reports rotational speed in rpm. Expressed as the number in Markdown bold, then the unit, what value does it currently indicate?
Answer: **250** rpm
